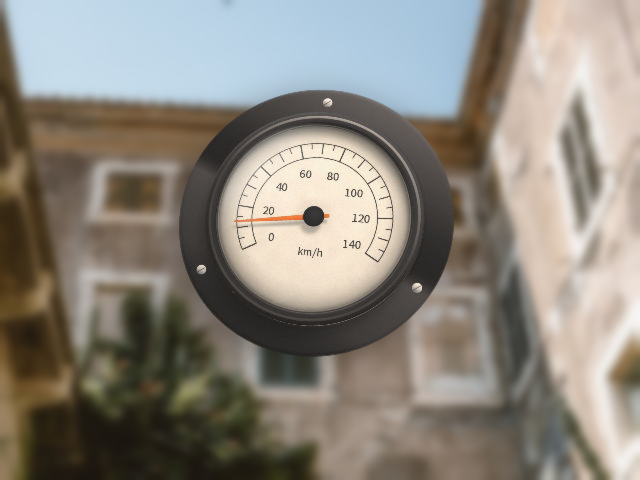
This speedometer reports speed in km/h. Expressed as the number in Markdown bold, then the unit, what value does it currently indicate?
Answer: **12.5** km/h
